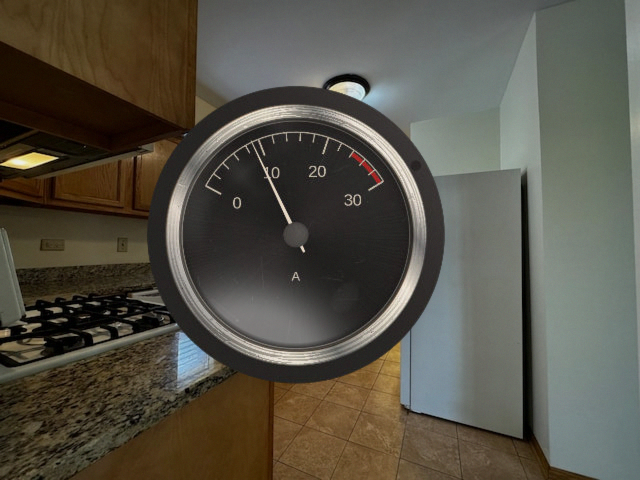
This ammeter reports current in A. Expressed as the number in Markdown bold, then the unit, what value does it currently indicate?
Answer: **9** A
